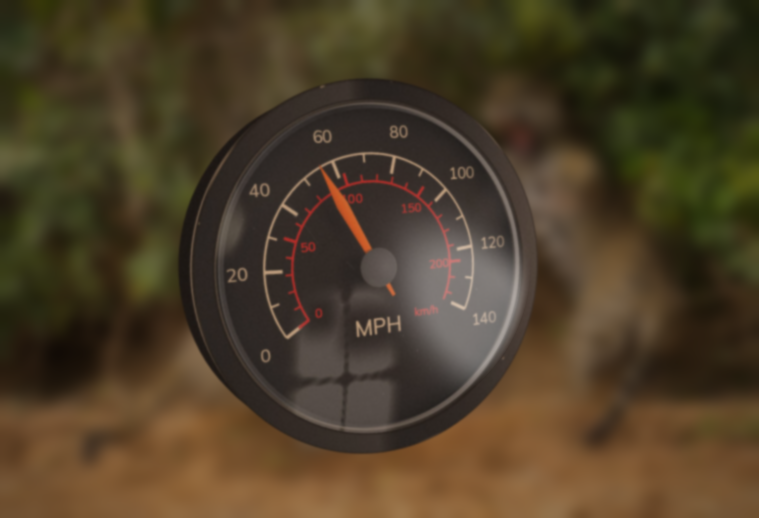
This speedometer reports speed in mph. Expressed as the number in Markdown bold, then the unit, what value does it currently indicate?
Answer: **55** mph
